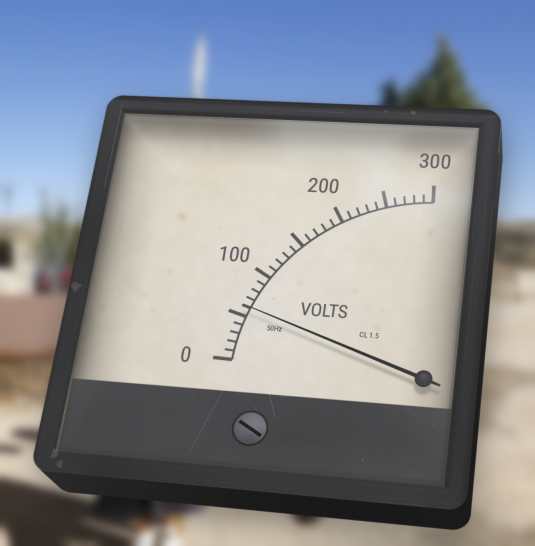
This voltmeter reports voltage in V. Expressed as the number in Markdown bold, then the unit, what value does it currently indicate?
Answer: **60** V
